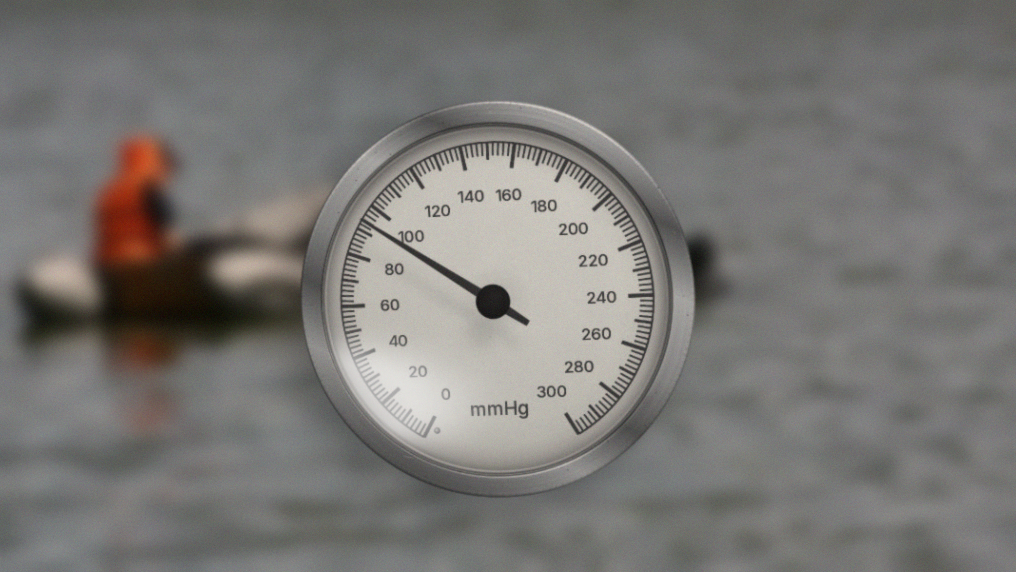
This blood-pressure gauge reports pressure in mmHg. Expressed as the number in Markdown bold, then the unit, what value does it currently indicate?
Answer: **94** mmHg
